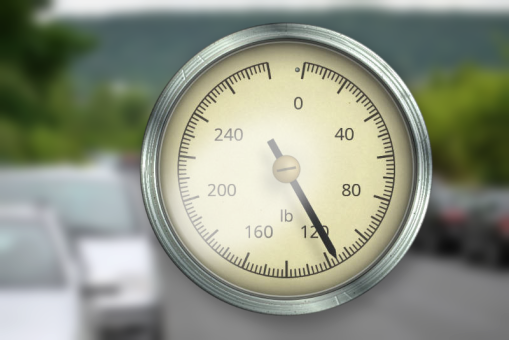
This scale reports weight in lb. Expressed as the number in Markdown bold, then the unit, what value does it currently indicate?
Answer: **116** lb
